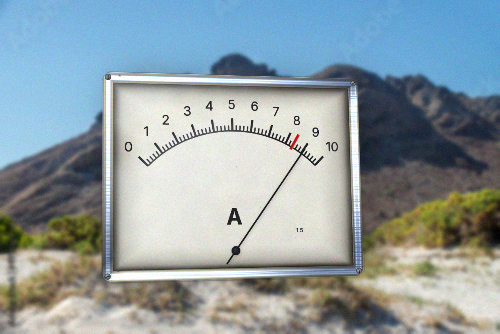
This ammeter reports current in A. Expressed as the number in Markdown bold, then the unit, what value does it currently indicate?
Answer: **9** A
